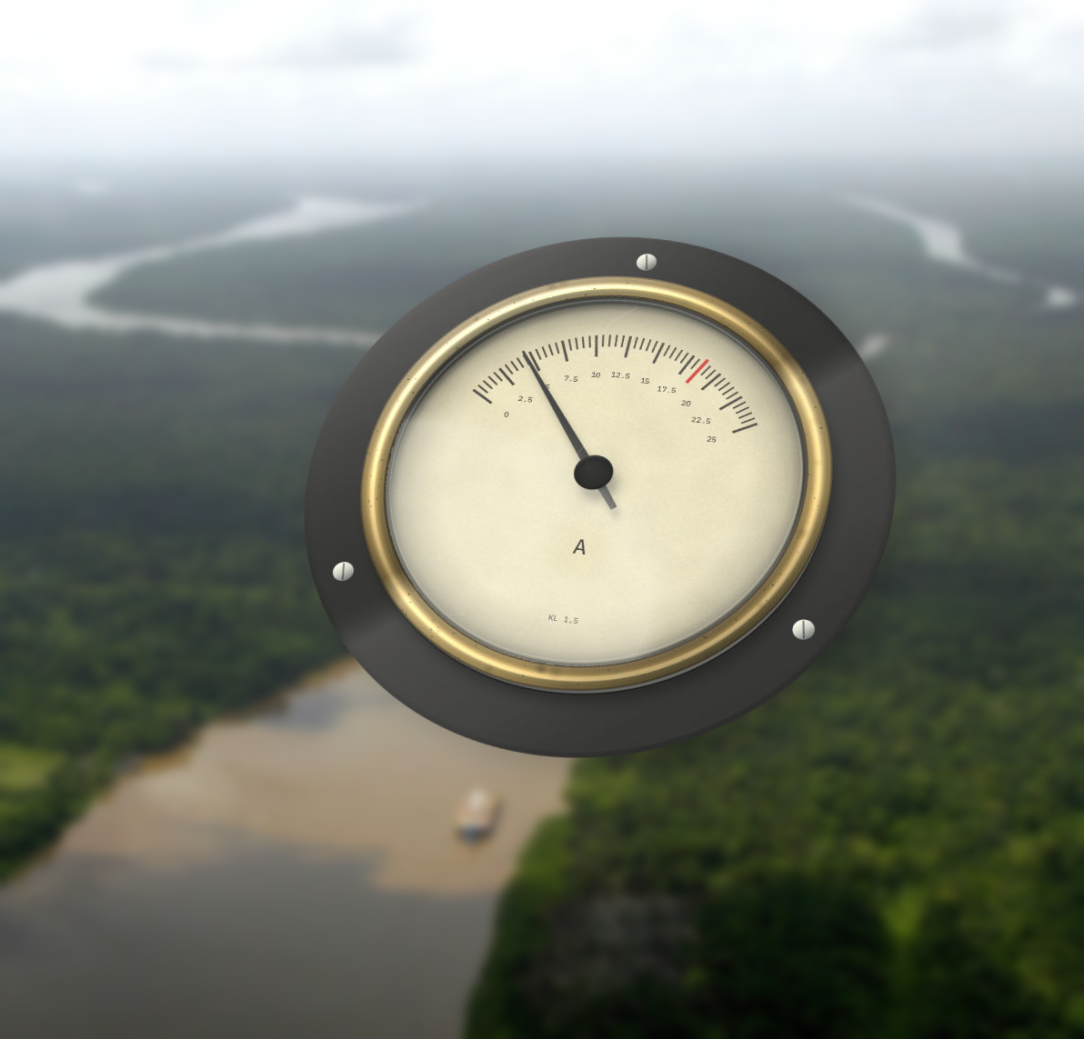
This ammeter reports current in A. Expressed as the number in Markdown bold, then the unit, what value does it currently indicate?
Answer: **4.5** A
